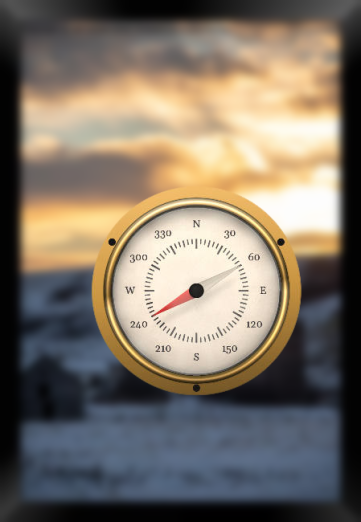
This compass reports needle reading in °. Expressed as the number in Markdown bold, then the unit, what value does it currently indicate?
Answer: **240** °
